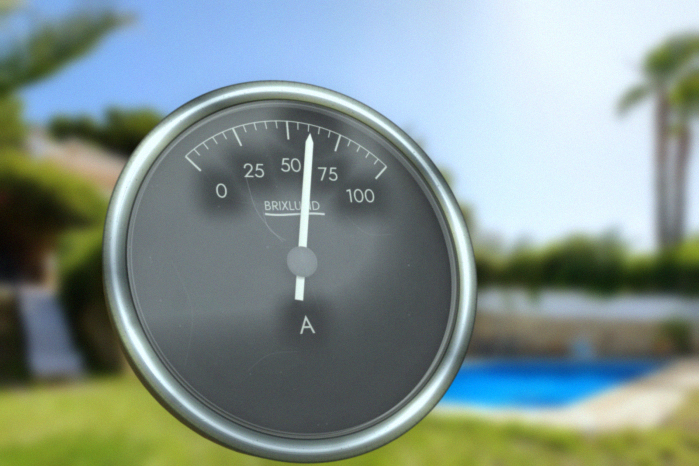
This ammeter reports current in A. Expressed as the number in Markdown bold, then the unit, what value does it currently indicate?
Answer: **60** A
